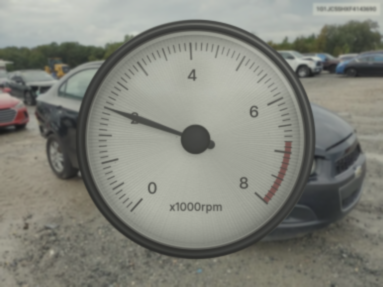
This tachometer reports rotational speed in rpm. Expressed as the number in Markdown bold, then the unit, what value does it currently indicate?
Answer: **2000** rpm
